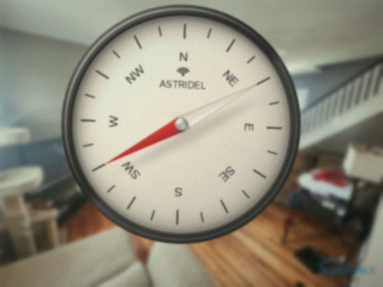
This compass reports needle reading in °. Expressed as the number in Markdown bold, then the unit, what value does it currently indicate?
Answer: **240** °
